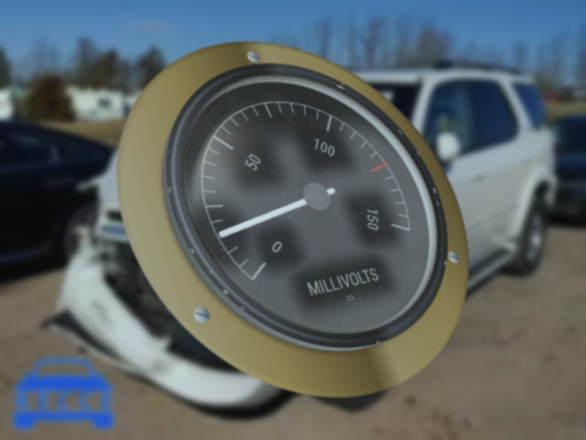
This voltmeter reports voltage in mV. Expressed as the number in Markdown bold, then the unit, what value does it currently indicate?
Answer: **15** mV
